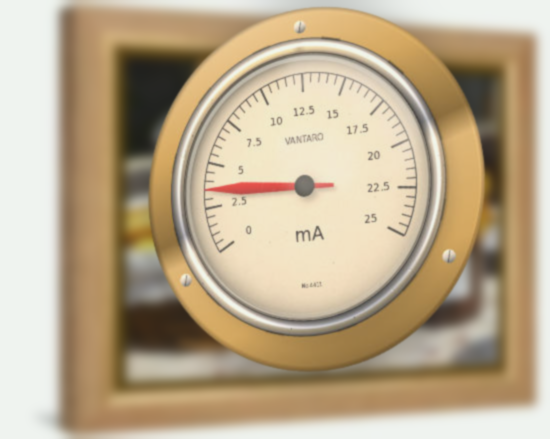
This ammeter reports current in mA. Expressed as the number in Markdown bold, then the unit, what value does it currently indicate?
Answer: **3.5** mA
